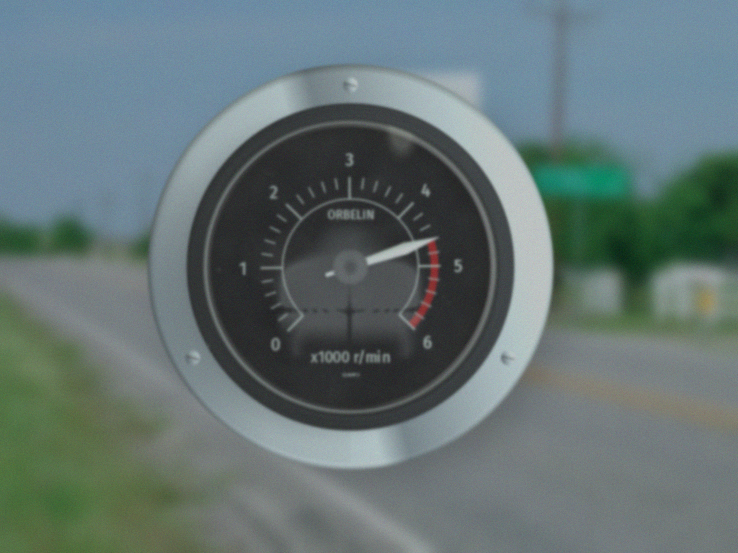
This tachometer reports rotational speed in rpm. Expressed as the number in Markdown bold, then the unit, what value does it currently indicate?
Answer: **4600** rpm
